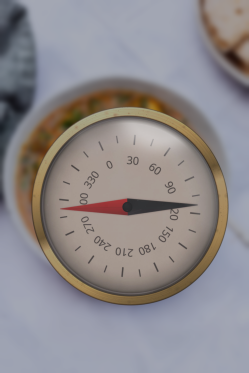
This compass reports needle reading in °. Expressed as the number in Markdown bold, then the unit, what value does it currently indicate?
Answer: **292.5** °
